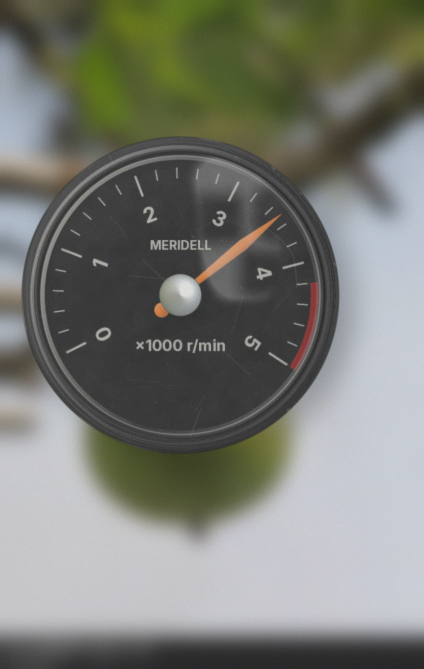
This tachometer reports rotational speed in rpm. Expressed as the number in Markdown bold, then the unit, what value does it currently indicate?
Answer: **3500** rpm
